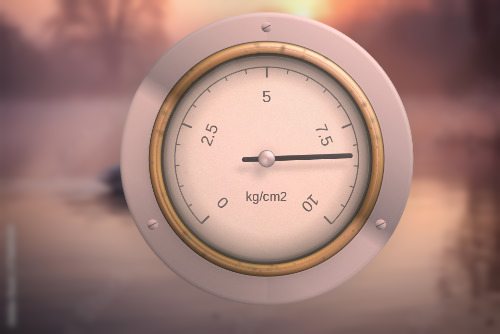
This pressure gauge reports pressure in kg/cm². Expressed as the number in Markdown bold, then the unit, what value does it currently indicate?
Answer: **8.25** kg/cm²
